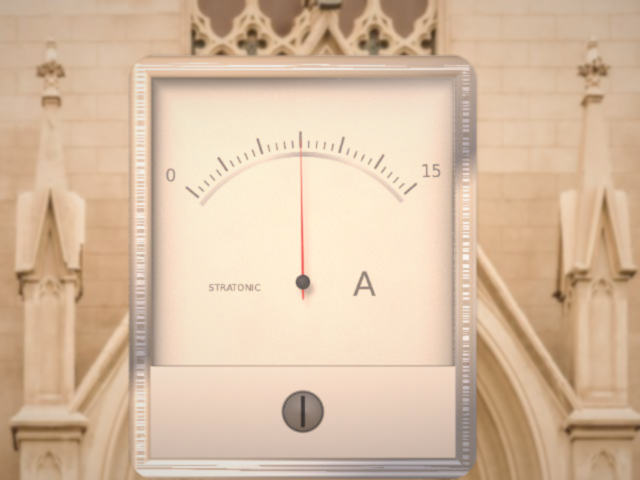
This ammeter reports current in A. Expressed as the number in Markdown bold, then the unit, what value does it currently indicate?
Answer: **7.5** A
